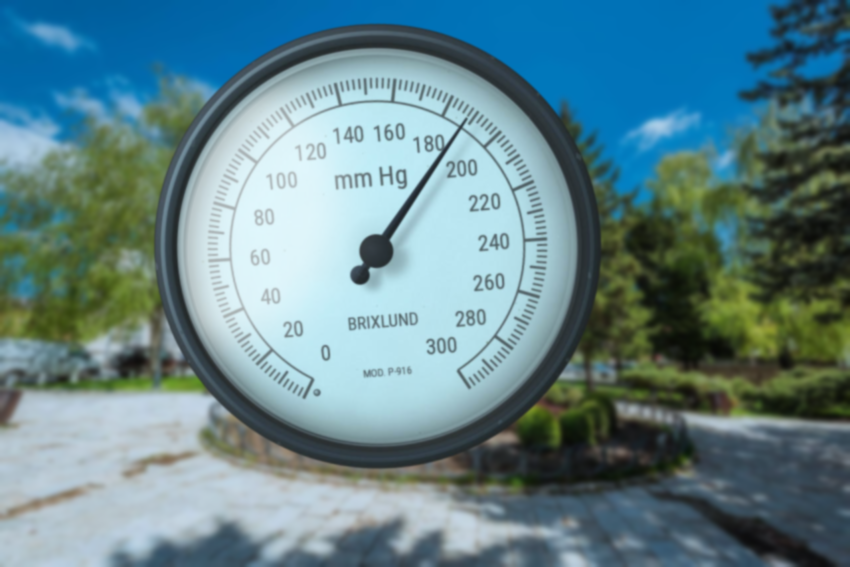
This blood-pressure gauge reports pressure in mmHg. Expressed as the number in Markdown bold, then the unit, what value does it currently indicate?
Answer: **188** mmHg
